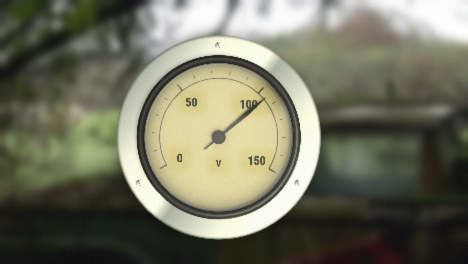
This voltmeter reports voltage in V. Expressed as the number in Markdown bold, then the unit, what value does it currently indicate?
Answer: **105** V
